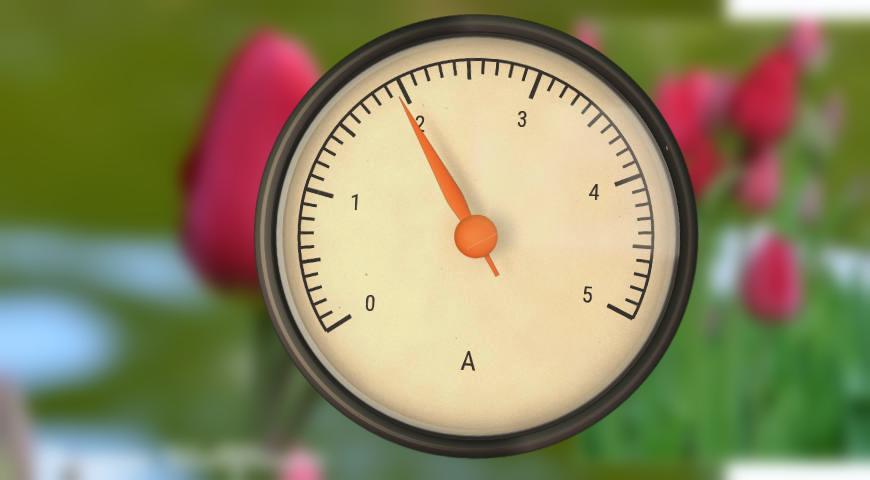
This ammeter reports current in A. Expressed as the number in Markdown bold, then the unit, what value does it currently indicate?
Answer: **1.95** A
